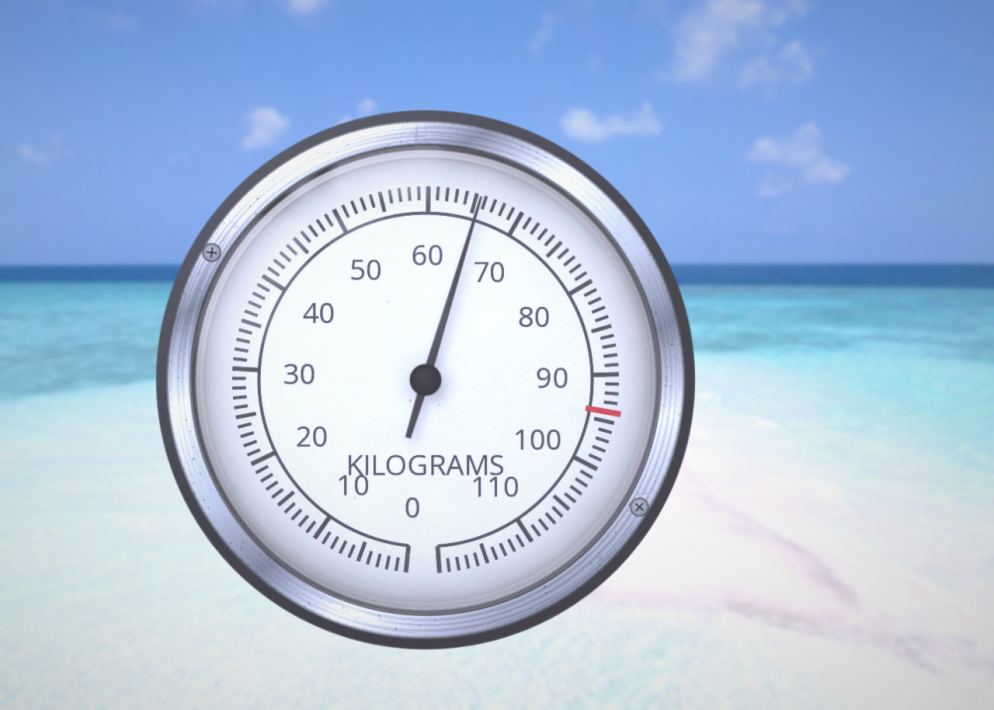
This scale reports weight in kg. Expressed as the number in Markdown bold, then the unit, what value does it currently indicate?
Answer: **65.5** kg
